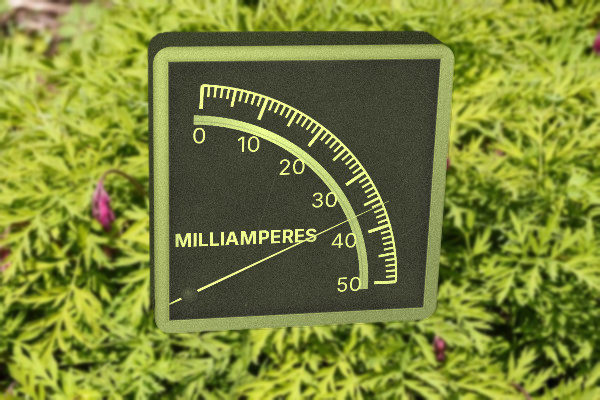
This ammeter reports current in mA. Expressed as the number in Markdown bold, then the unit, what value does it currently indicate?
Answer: **36** mA
